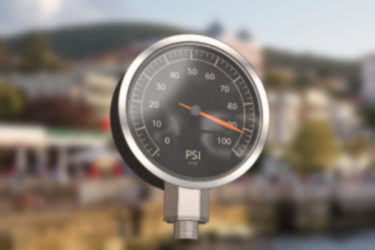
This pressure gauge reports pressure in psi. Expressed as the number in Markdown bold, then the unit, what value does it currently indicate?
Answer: **92** psi
